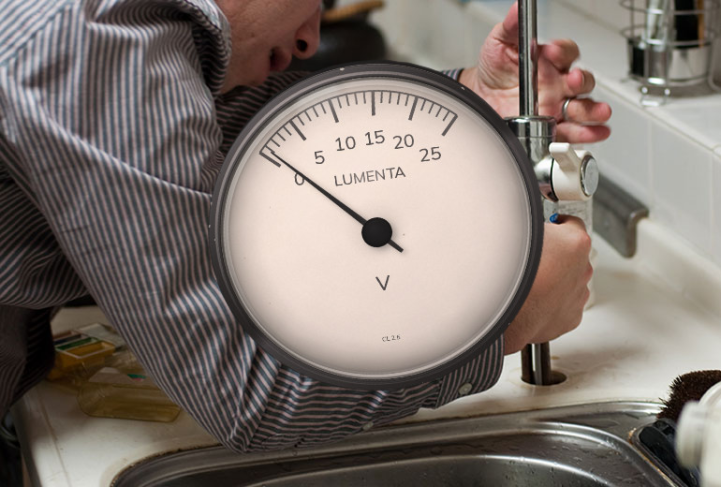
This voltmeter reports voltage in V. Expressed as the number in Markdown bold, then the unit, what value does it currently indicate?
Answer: **1** V
